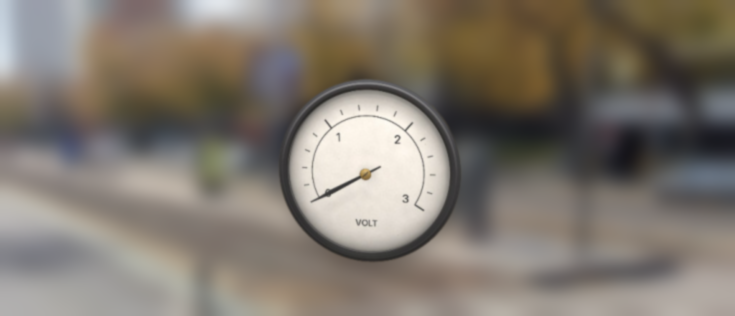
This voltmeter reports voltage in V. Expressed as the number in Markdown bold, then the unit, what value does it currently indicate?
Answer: **0** V
